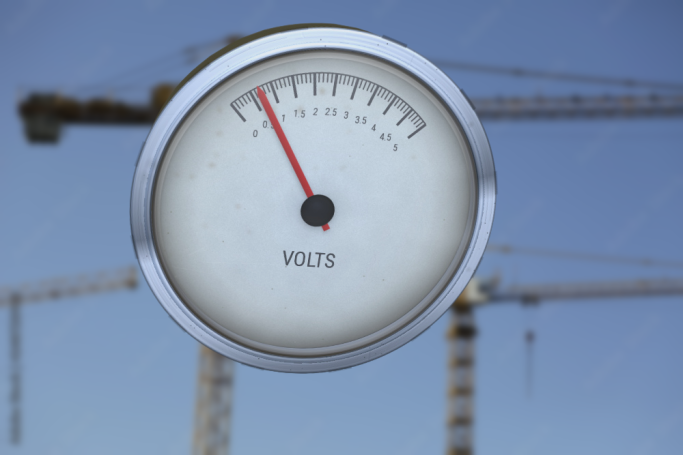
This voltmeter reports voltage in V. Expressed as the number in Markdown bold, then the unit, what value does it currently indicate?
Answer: **0.7** V
